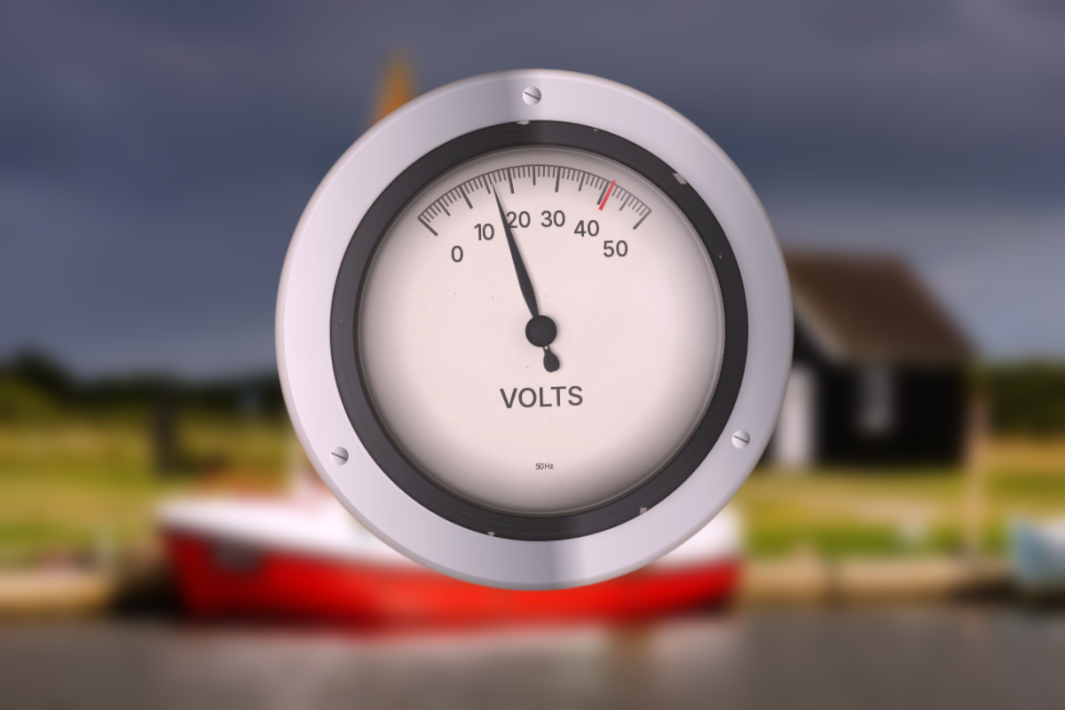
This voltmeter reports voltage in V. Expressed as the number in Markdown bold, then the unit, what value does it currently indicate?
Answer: **16** V
